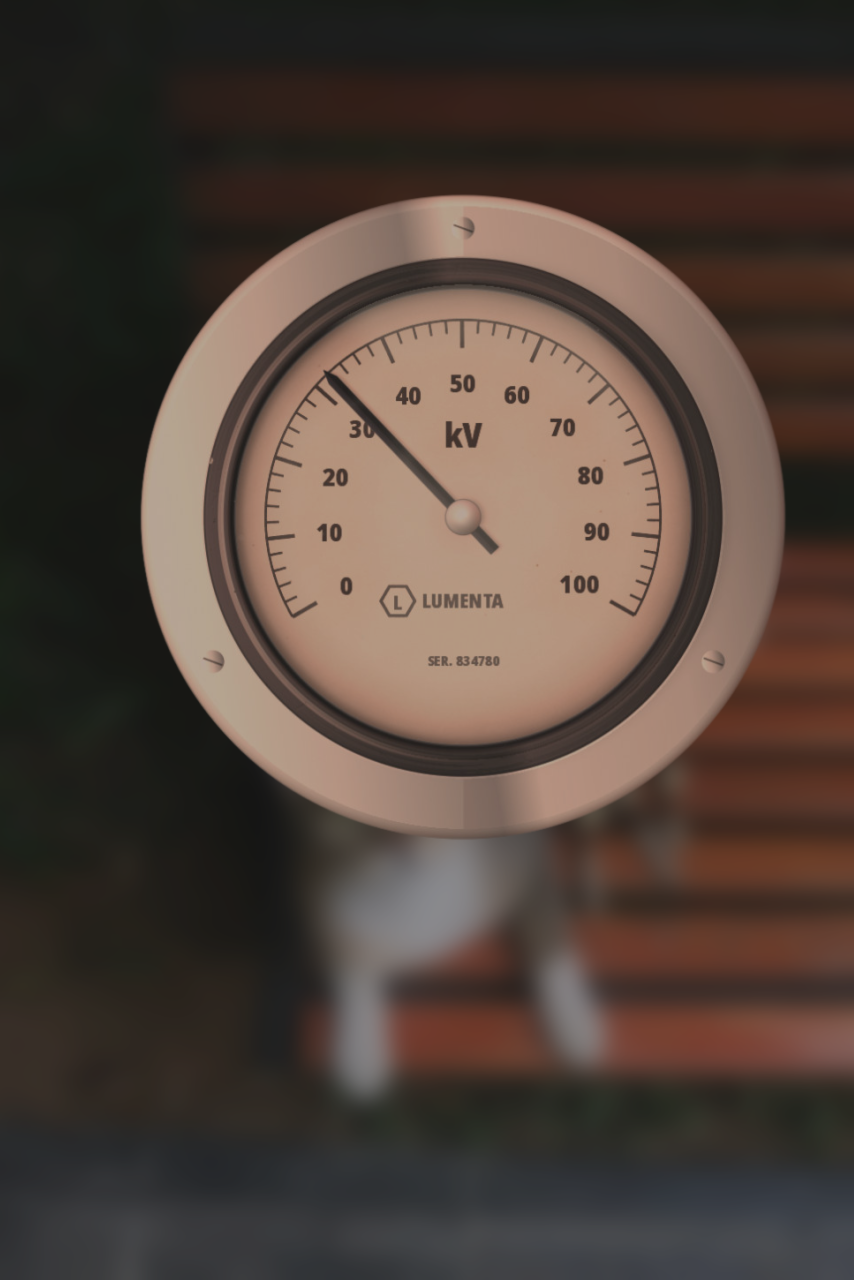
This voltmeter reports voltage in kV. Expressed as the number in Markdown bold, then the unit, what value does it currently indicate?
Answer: **32** kV
